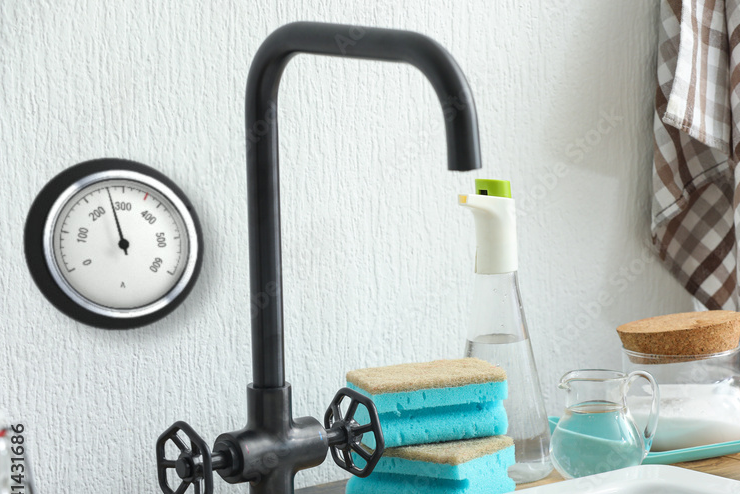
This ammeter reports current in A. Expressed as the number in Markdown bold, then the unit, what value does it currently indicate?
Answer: **260** A
